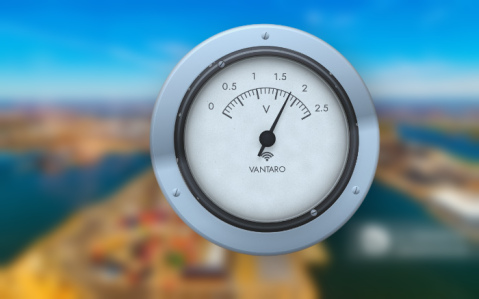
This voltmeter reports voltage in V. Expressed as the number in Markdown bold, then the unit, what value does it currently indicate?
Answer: **1.8** V
